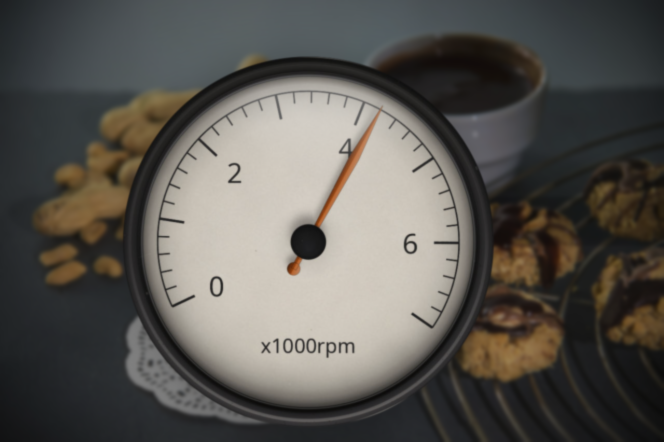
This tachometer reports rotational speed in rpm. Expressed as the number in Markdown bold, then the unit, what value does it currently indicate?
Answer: **4200** rpm
